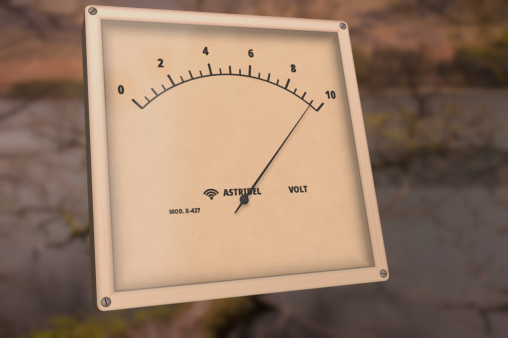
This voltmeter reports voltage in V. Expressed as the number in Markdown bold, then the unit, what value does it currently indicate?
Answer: **9.5** V
